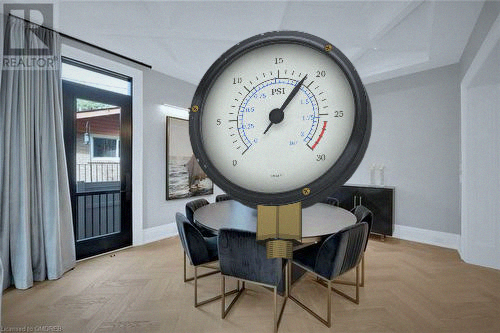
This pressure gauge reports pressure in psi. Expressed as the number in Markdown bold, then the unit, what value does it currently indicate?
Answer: **19** psi
